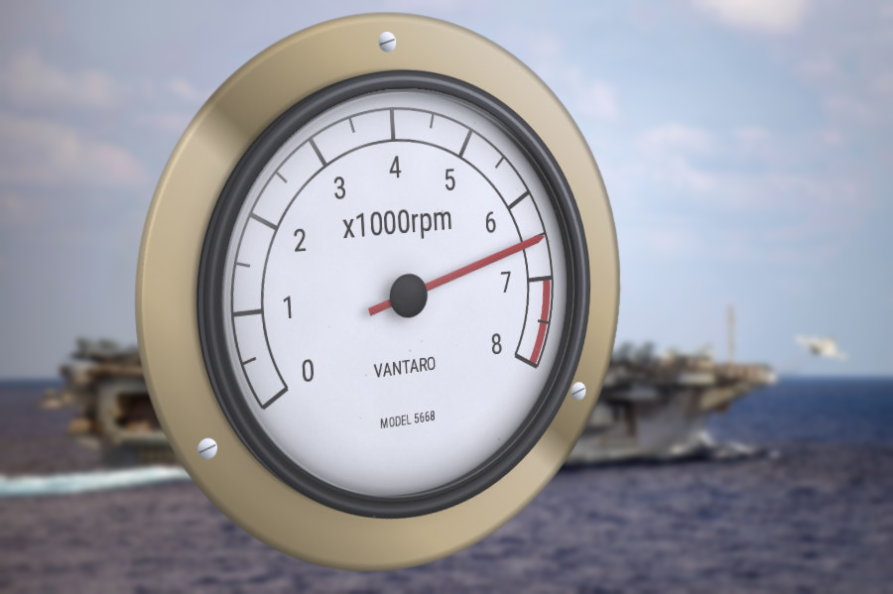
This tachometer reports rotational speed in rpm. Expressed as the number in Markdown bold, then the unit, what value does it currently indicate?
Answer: **6500** rpm
